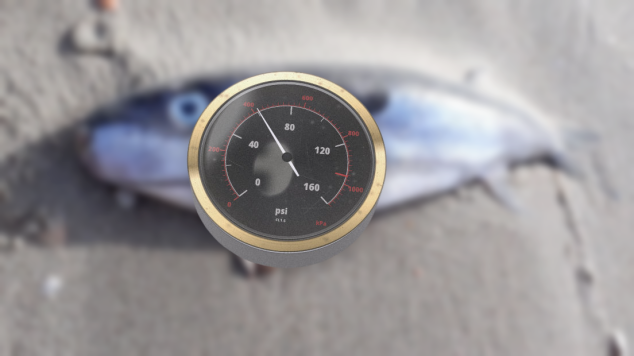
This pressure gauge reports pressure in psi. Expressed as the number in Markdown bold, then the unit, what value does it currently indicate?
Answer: **60** psi
